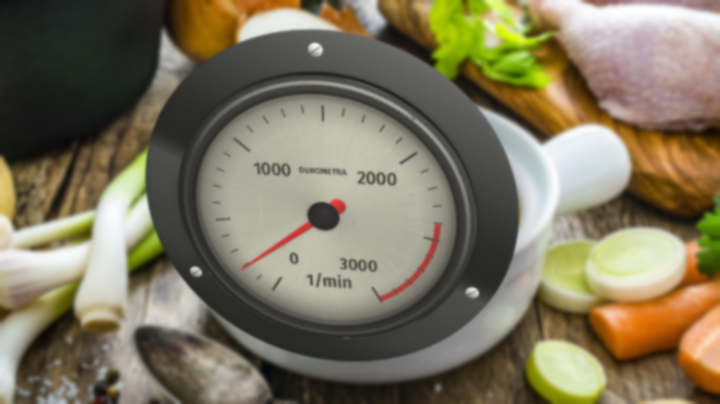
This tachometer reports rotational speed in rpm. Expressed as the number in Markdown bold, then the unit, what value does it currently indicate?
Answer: **200** rpm
